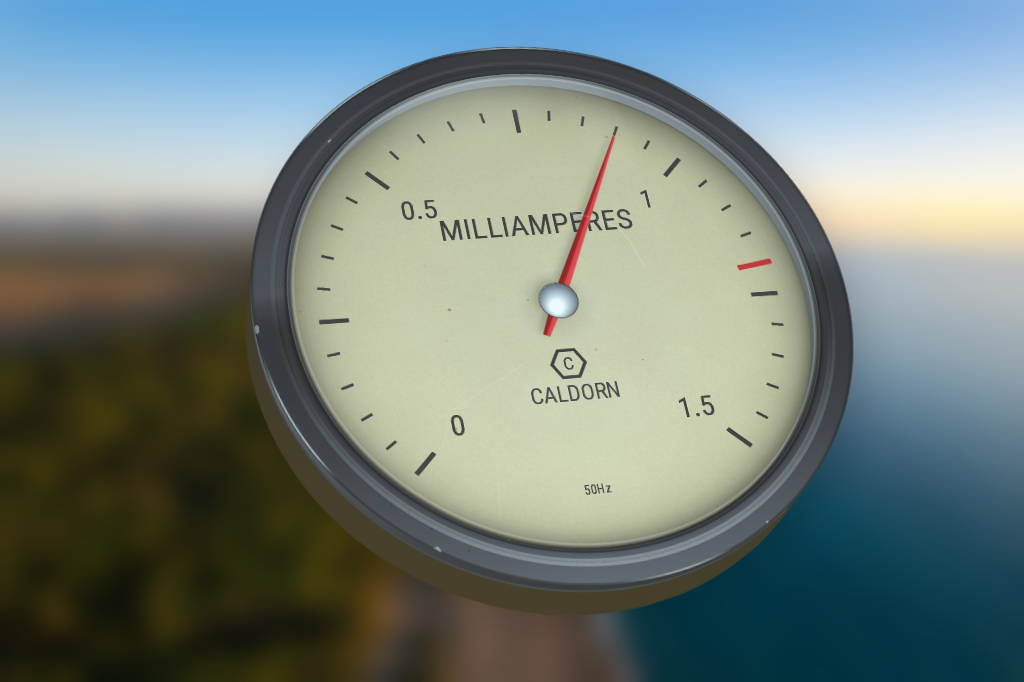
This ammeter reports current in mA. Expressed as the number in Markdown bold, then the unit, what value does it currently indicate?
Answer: **0.9** mA
